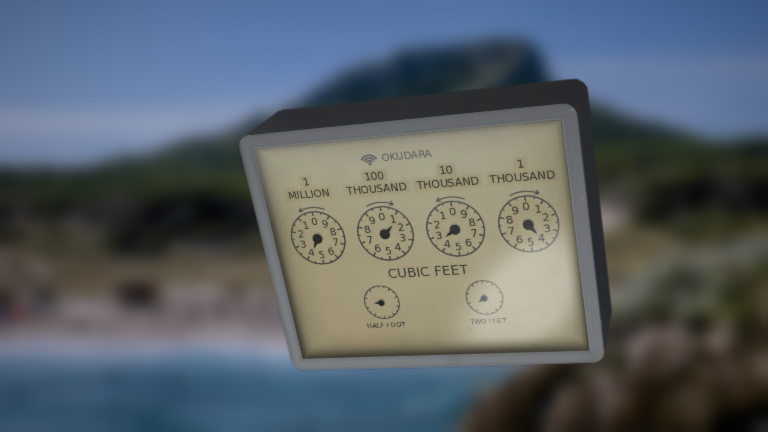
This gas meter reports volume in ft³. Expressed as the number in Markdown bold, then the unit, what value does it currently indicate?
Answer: **413400** ft³
